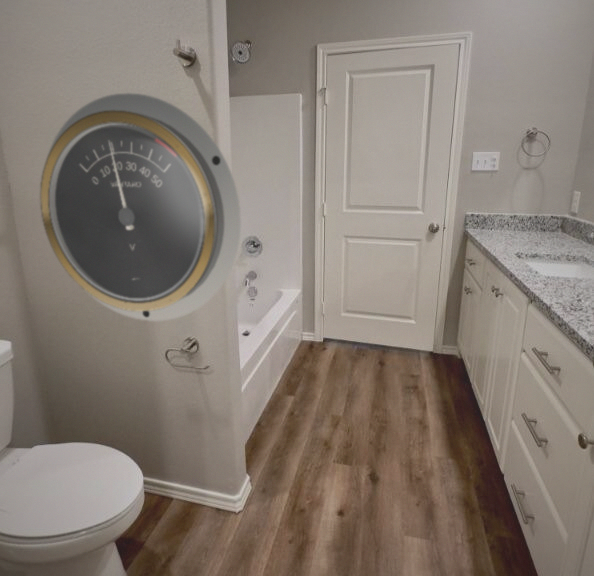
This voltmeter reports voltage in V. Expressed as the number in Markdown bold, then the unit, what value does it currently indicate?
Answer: **20** V
